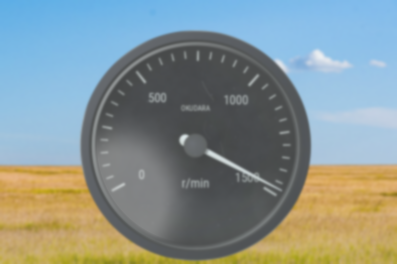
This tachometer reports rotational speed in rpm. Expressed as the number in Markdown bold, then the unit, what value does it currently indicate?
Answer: **1475** rpm
